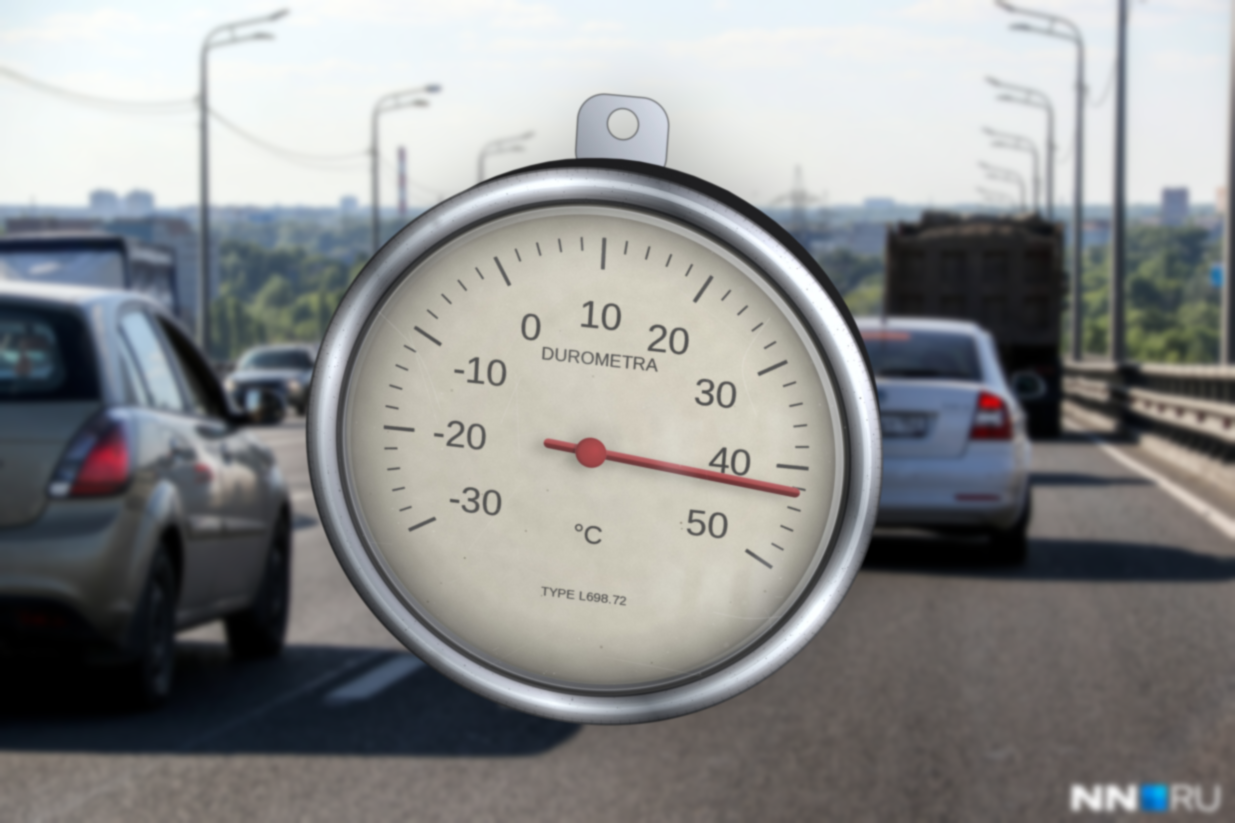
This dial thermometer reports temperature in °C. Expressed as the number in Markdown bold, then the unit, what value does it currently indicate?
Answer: **42** °C
